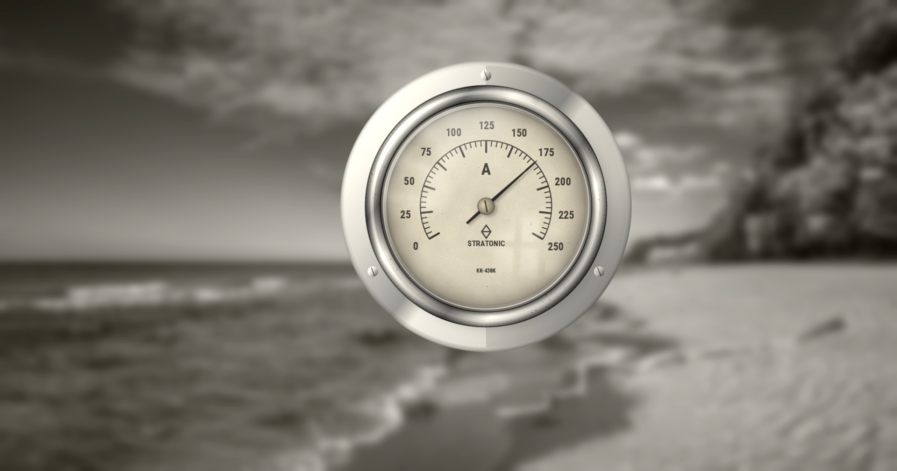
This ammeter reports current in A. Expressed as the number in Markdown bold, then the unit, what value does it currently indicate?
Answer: **175** A
